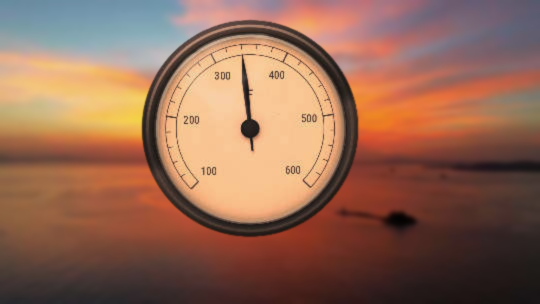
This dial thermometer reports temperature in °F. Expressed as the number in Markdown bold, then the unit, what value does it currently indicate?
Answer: **340** °F
